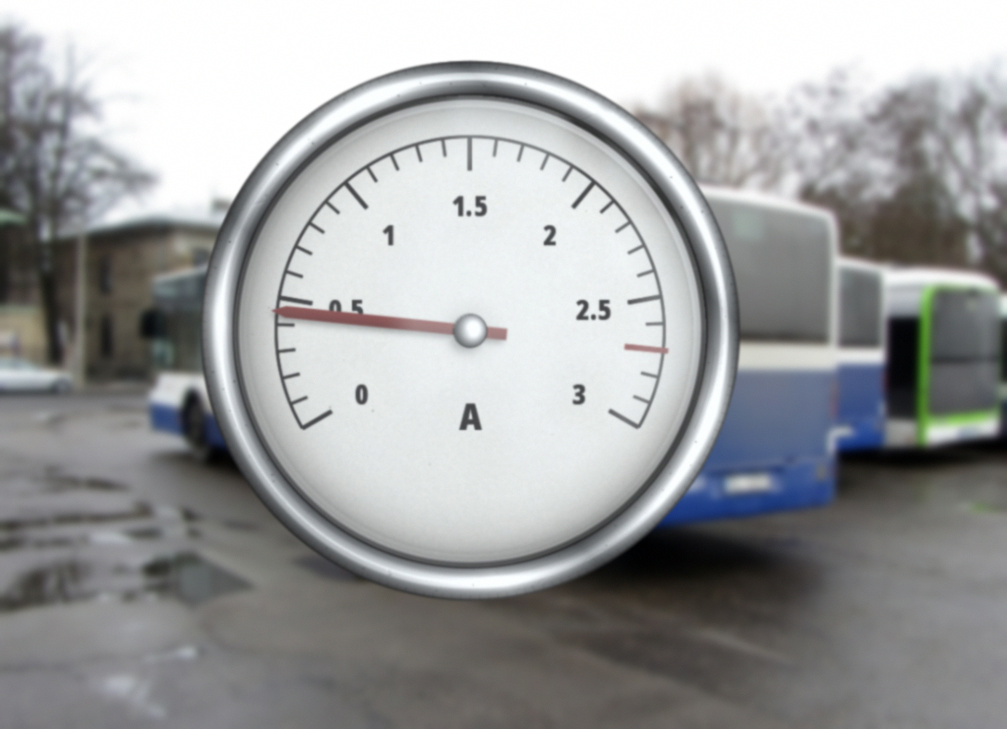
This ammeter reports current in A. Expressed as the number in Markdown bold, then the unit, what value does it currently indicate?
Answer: **0.45** A
